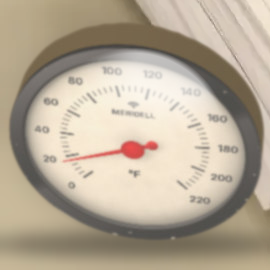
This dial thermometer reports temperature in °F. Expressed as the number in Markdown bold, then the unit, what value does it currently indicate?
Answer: **20** °F
